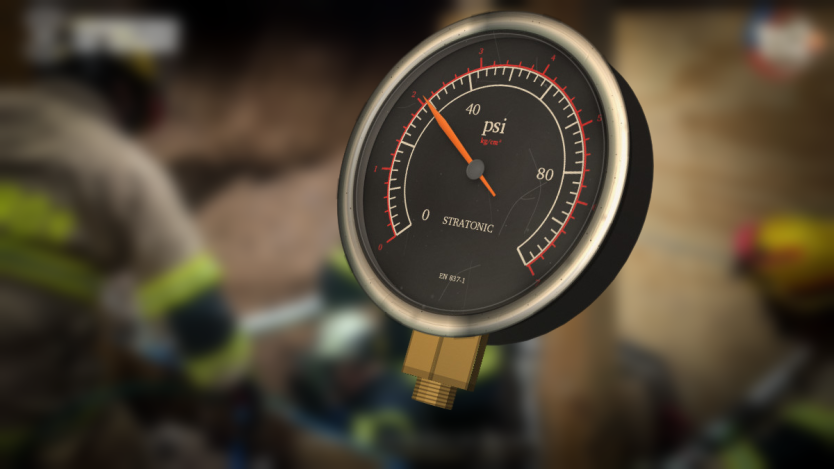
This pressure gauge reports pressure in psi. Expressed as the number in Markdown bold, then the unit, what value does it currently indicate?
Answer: **30** psi
